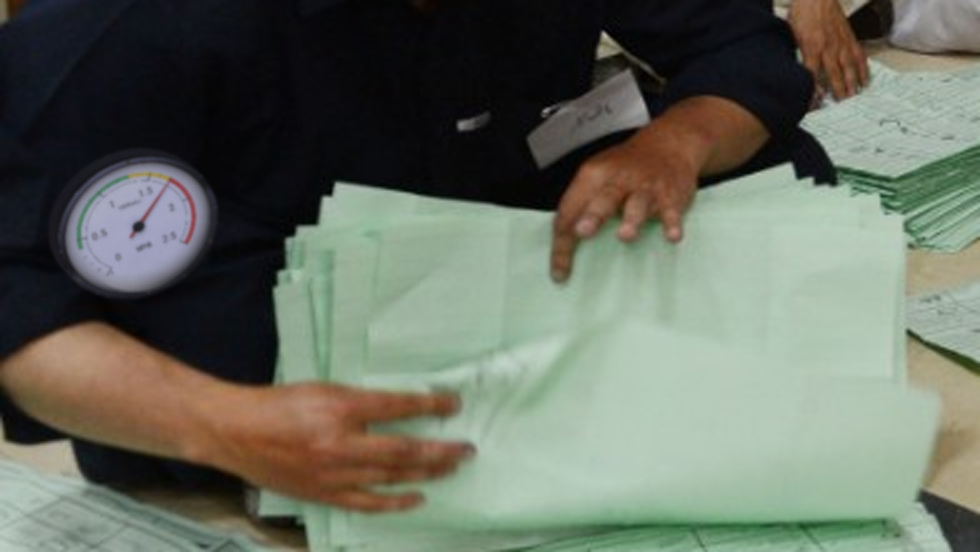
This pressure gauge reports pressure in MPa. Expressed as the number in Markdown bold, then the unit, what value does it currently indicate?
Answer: **1.7** MPa
